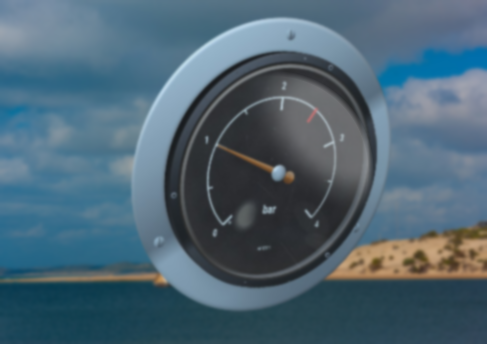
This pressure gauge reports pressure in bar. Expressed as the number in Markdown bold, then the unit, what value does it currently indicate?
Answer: **1** bar
